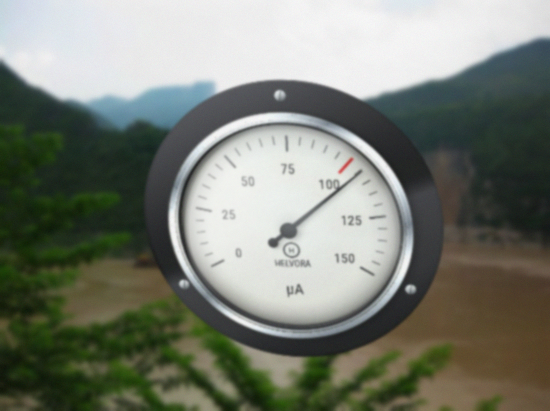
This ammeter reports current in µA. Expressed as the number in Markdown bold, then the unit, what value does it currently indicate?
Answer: **105** µA
